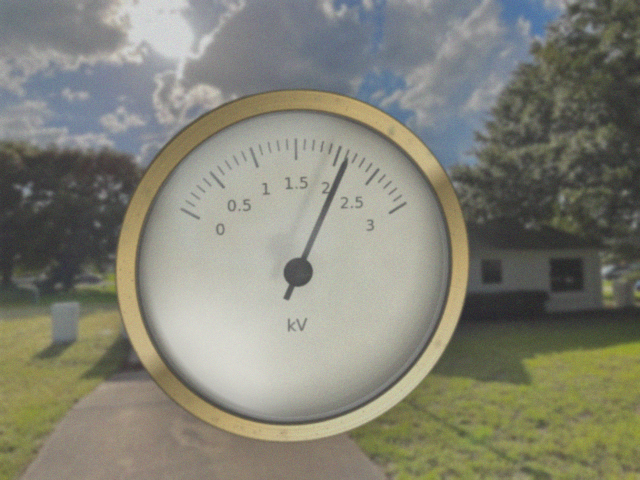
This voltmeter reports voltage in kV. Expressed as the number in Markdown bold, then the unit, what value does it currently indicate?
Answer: **2.1** kV
